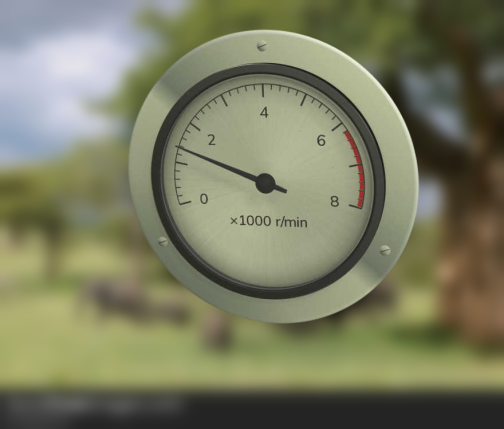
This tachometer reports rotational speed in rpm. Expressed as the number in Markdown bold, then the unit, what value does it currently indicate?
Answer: **1400** rpm
